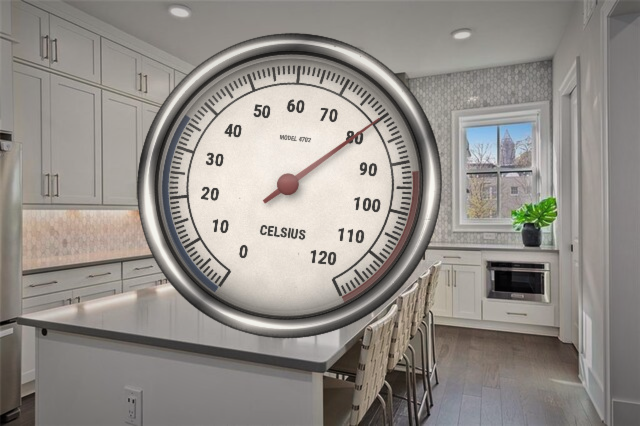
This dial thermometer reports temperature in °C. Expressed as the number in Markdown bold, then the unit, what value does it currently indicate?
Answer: **80** °C
